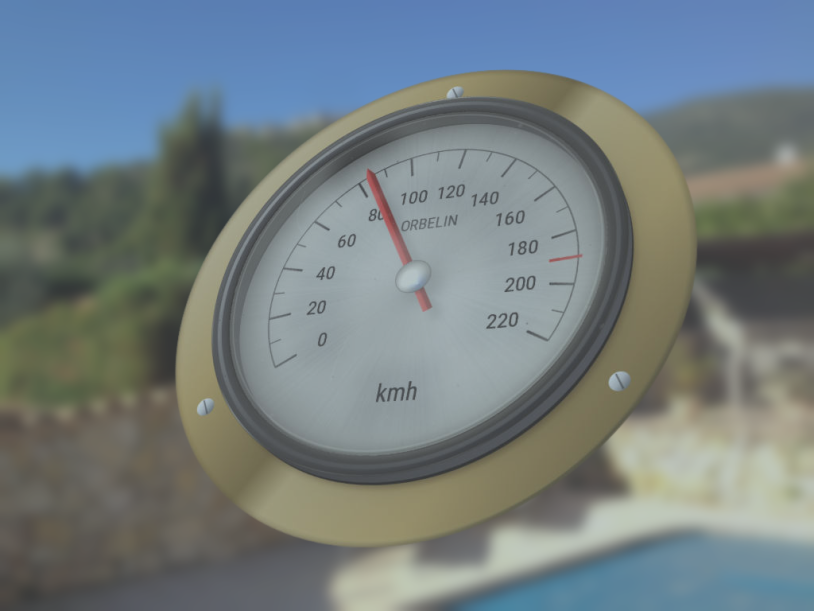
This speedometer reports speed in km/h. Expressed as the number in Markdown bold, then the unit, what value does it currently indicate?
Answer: **85** km/h
